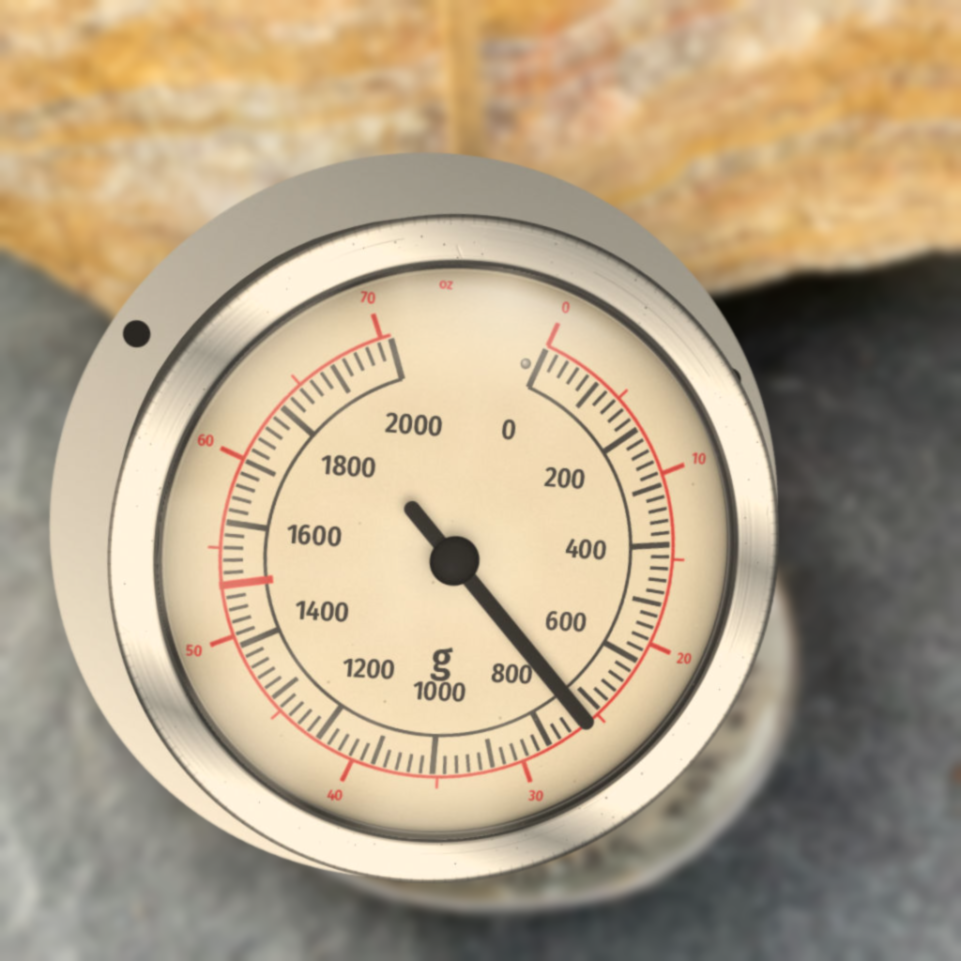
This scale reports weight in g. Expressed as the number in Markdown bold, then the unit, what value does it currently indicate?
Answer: **730** g
